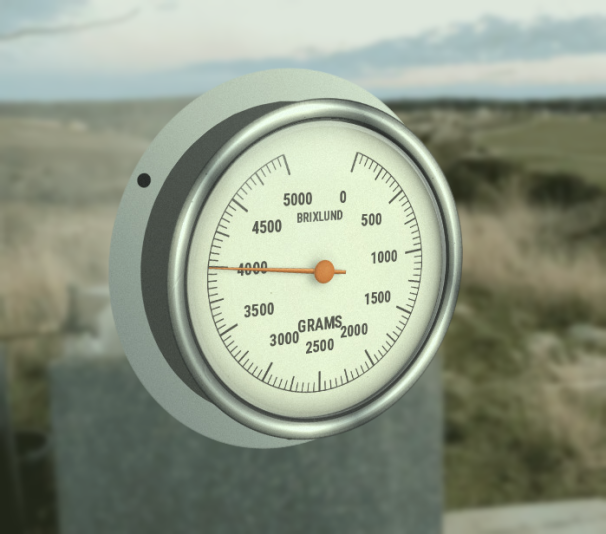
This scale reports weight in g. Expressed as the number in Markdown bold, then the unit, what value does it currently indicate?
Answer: **4000** g
